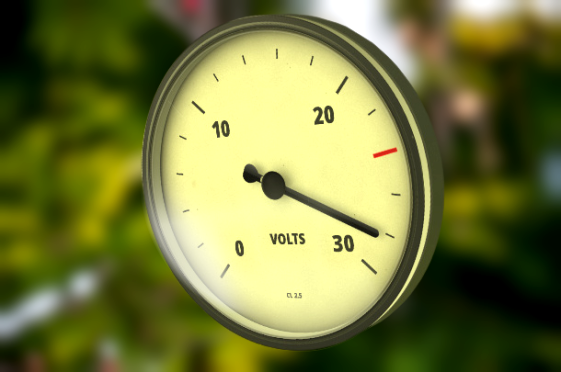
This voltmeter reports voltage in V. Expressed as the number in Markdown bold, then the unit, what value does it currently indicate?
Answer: **28** V
